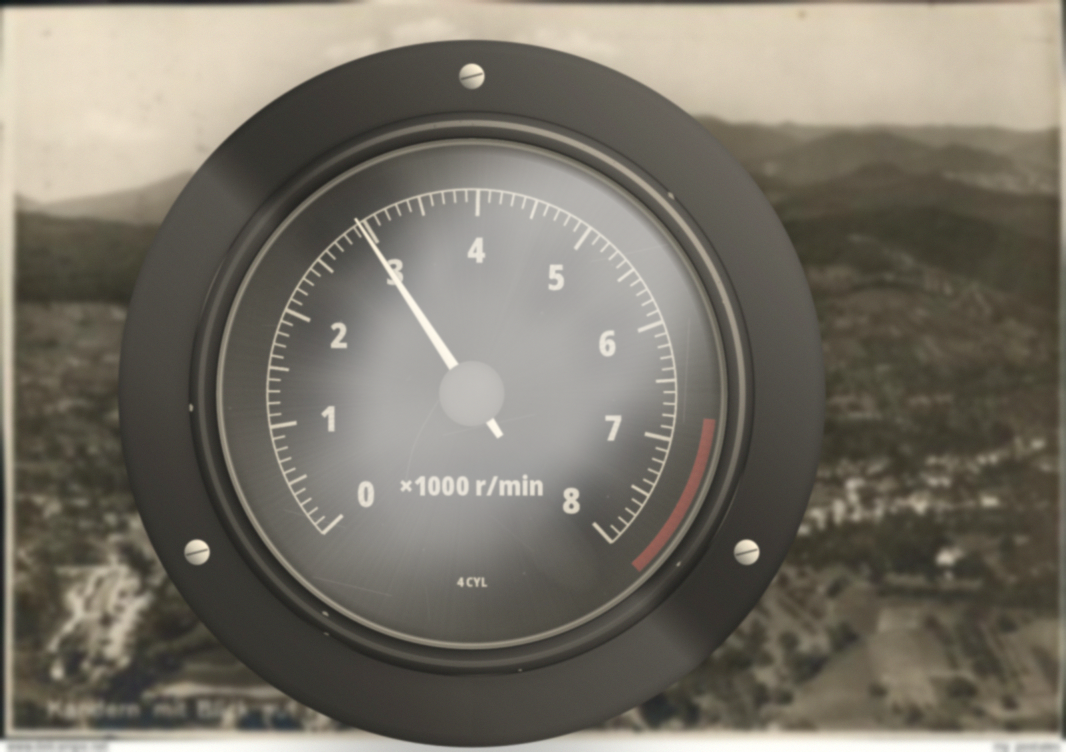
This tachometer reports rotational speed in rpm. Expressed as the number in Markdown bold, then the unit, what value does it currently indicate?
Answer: **2950** rpm
